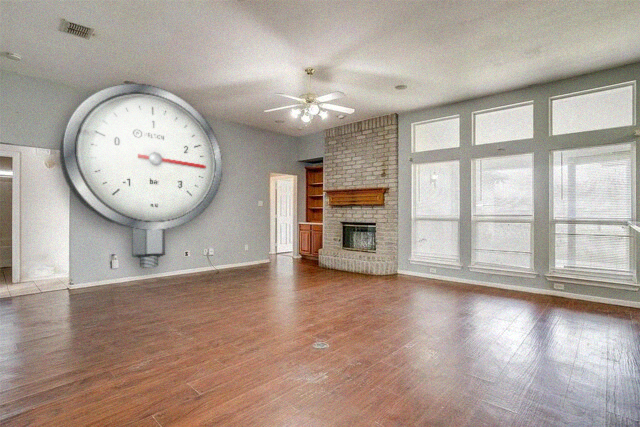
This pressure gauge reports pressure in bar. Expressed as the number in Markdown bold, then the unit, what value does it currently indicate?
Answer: **2.4** bar
